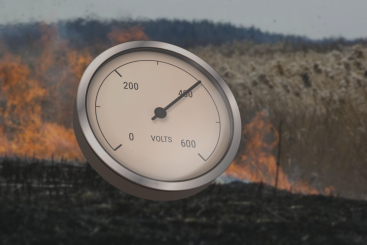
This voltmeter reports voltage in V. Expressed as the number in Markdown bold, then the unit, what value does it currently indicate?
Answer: **400** V
